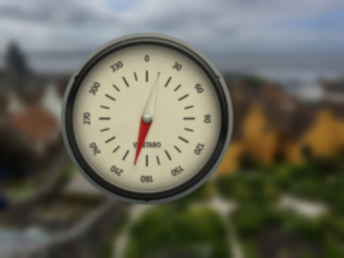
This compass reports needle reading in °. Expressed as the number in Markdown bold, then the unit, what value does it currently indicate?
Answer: **195** °
